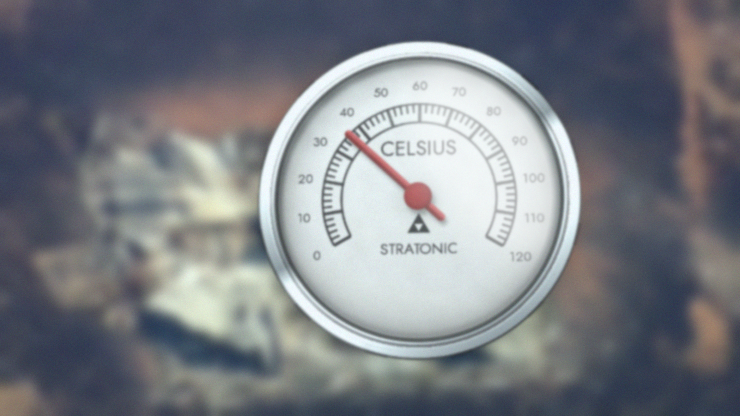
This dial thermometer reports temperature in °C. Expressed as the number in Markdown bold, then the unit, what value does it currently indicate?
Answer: **36** °C
